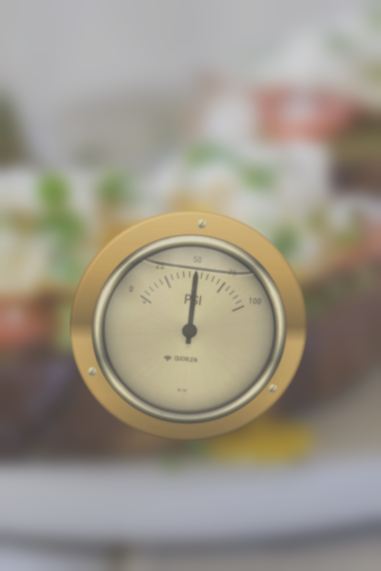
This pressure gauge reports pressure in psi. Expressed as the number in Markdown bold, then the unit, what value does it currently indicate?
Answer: **50** psi
